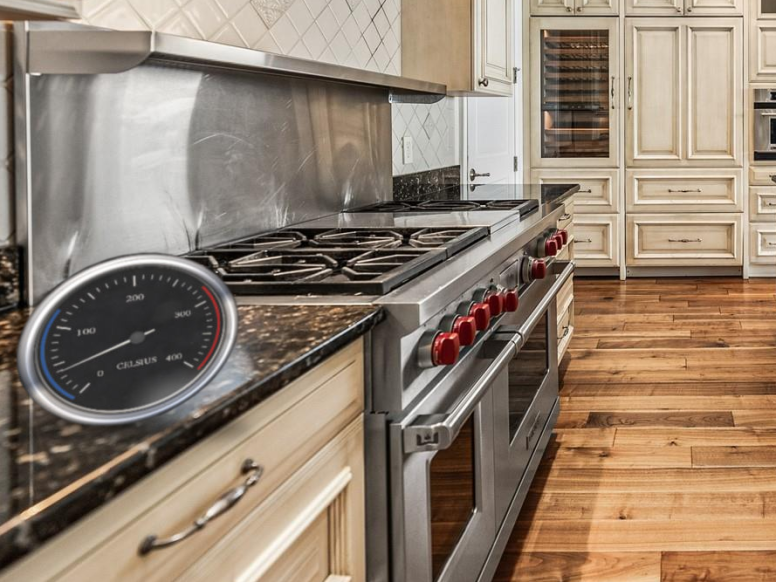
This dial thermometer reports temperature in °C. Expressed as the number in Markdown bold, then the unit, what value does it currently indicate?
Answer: **40** °C
